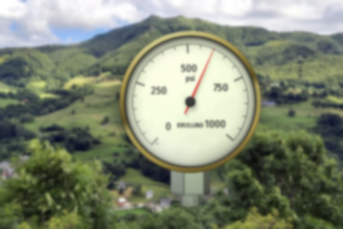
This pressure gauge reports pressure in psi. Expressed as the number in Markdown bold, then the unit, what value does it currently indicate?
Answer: **600** psi
